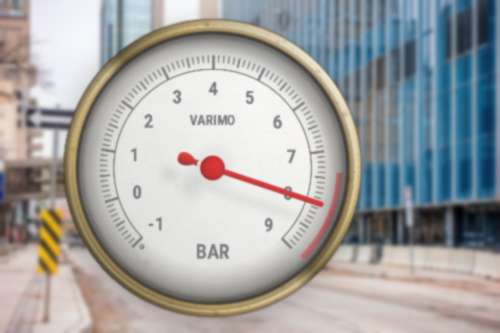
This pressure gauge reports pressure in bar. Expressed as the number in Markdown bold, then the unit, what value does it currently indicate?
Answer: **8** bar
